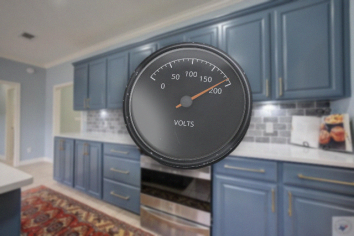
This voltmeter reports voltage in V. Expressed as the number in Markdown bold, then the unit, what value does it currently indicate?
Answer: **190** V
